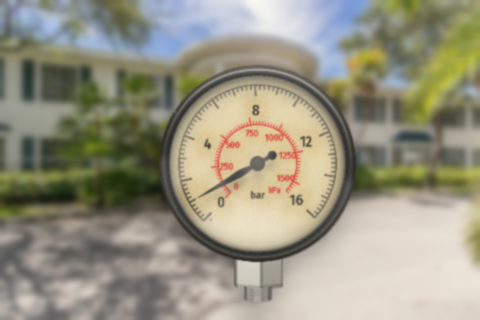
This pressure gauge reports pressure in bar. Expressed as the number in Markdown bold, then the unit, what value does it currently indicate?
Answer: **1** bar
